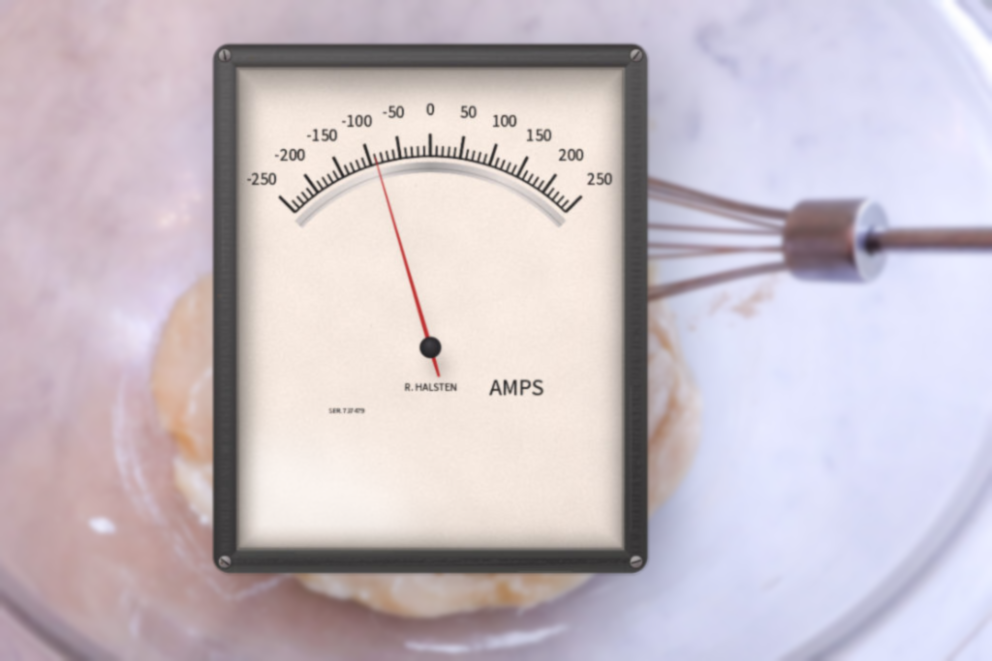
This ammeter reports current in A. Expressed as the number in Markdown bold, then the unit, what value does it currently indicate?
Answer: **-90** A
